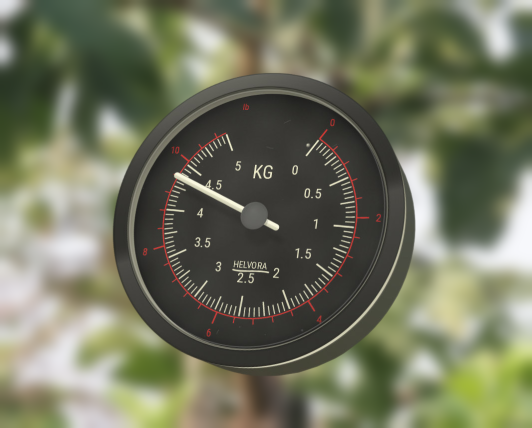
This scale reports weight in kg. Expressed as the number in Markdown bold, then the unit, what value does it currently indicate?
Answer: **4.35** kg
